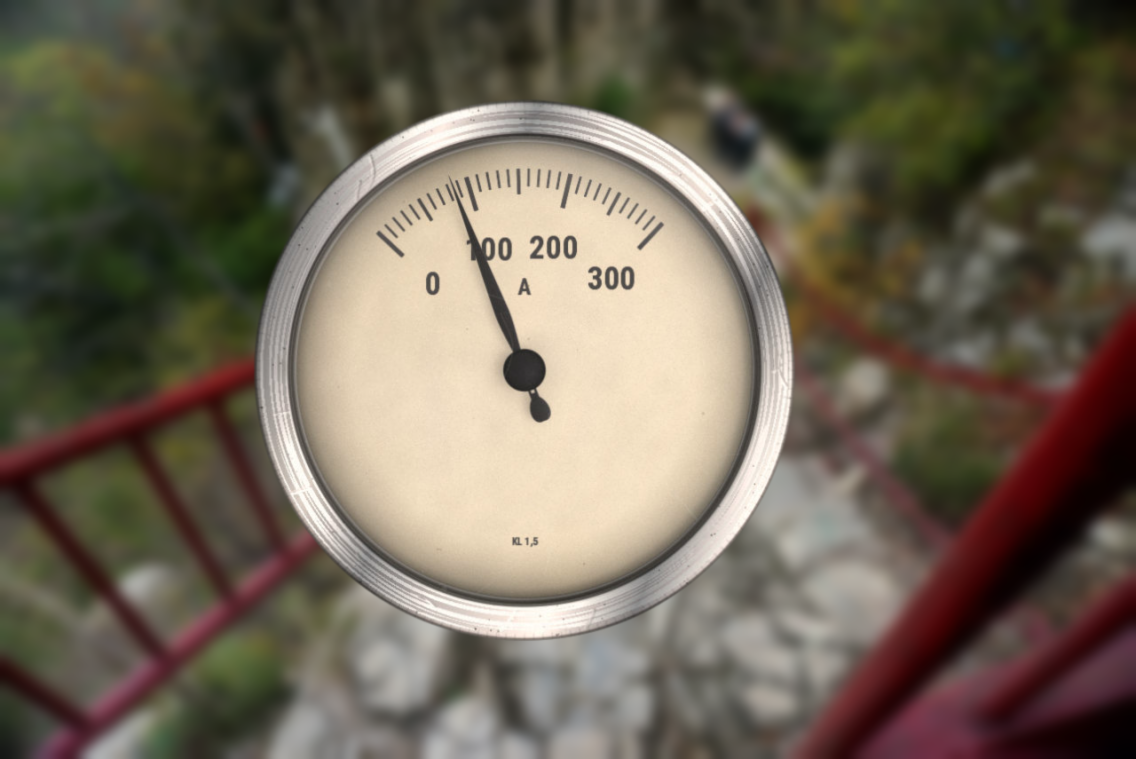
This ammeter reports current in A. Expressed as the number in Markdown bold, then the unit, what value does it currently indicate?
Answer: **85** A
